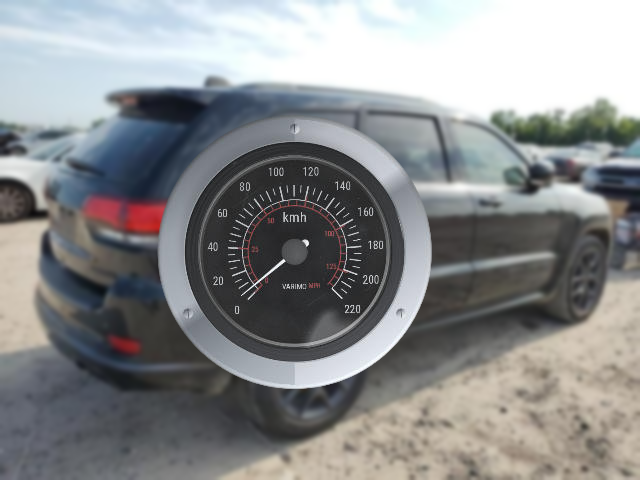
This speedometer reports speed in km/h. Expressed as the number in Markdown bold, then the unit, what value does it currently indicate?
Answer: **5** km/h
